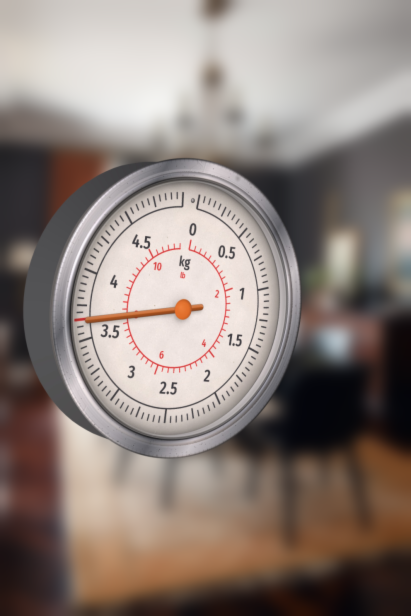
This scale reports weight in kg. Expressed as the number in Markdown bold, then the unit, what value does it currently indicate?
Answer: **3.65** kg
